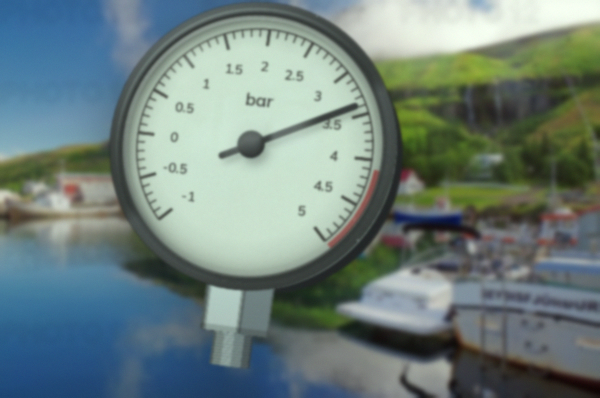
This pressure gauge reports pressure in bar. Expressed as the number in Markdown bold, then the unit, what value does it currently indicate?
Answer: **3.4** bar
